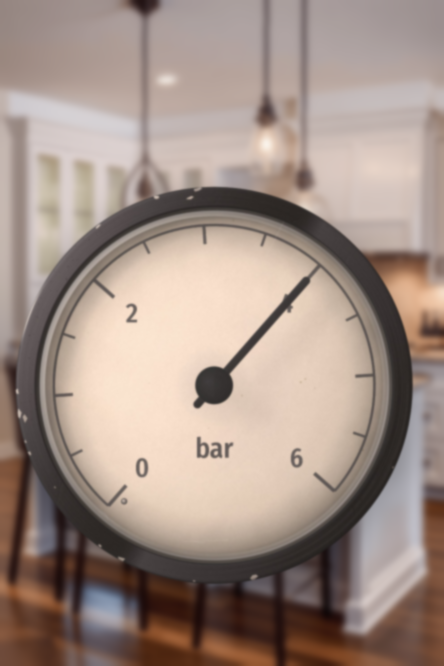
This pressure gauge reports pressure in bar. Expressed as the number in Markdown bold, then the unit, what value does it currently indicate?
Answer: **4** bar
